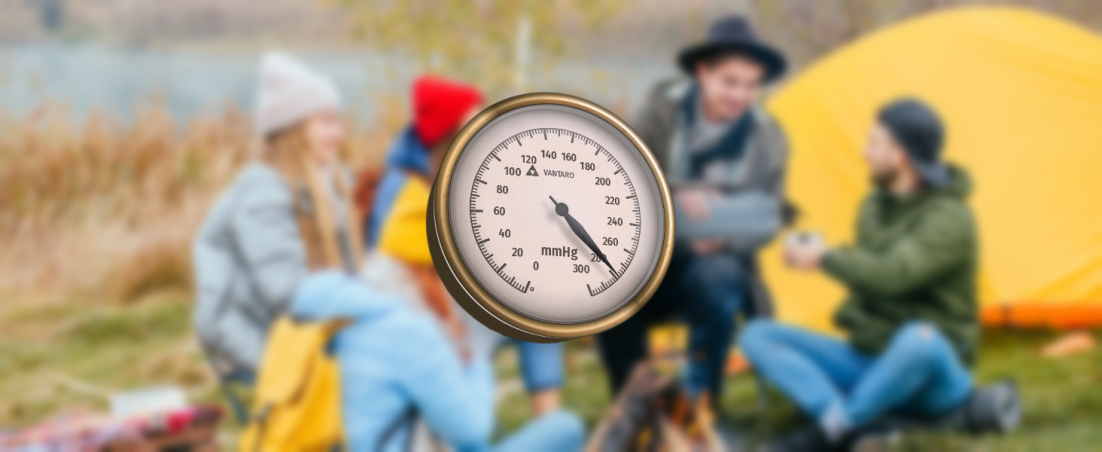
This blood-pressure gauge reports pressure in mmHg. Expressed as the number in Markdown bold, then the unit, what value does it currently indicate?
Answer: **280** mmHg
